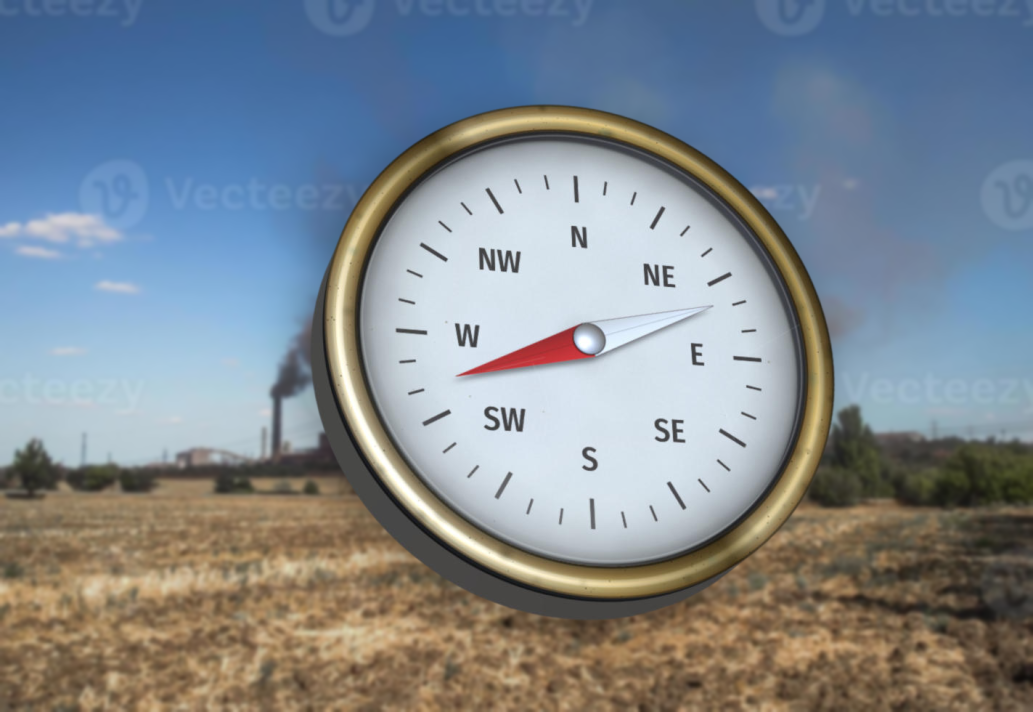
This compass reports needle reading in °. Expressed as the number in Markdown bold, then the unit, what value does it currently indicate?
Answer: **250** °
